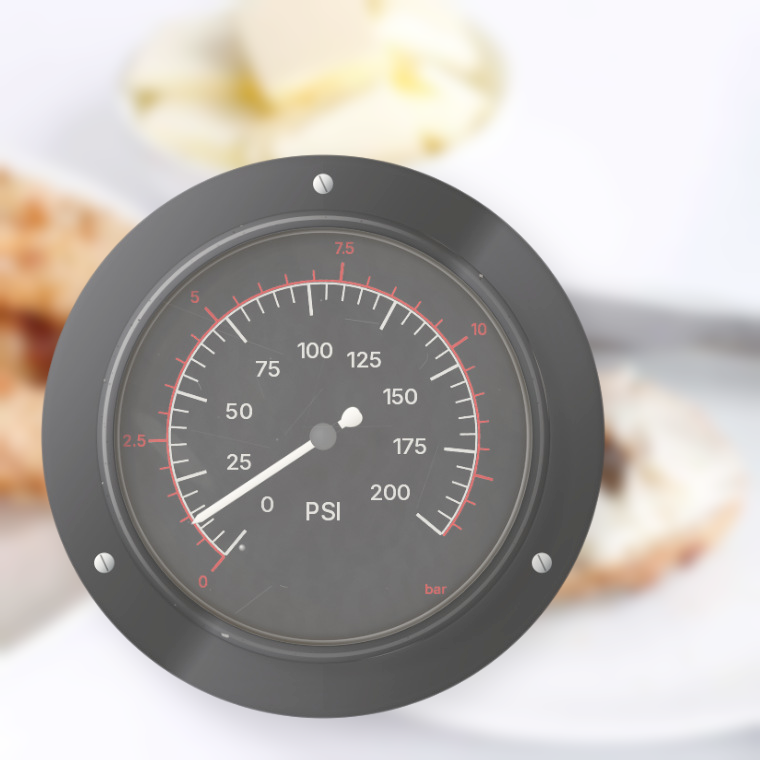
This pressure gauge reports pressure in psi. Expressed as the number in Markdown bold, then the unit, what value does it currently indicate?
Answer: **12.5** psi
